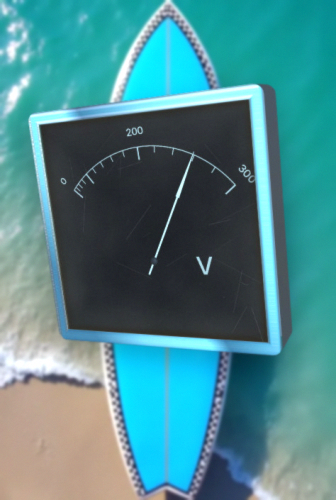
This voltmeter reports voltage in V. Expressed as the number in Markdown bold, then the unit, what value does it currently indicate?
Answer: **260** V
